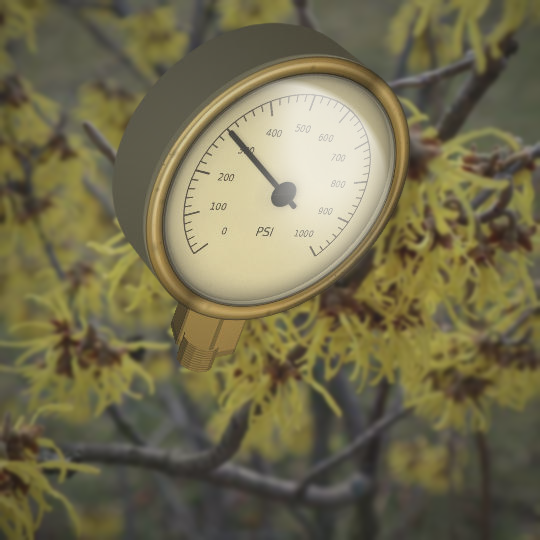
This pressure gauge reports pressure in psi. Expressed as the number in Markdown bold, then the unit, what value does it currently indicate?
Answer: **300** psi
